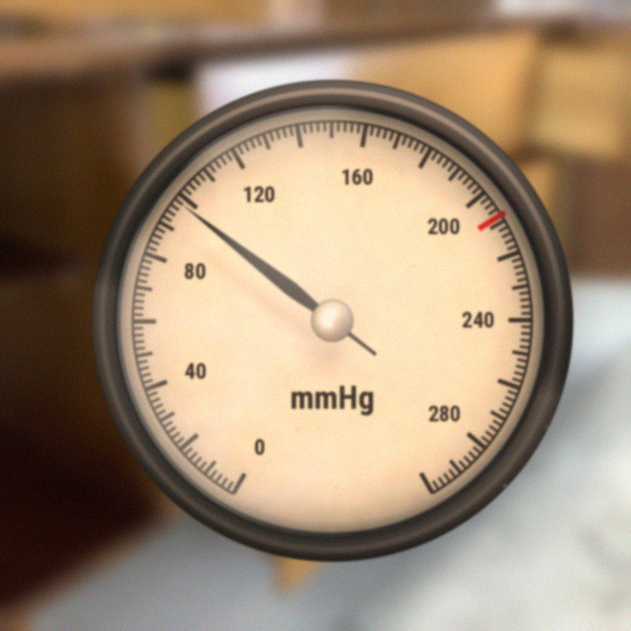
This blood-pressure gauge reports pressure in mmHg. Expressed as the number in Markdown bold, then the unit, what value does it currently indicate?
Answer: **98** mmHg
